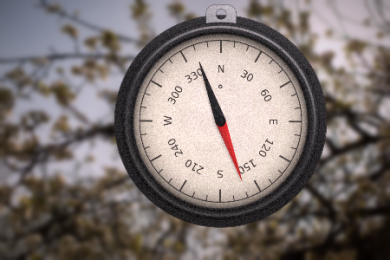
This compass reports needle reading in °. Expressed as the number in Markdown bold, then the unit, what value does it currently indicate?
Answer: **160** °
